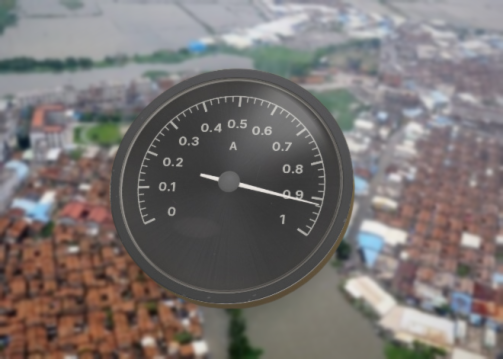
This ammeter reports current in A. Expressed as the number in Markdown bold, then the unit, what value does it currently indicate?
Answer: **0.92** A
